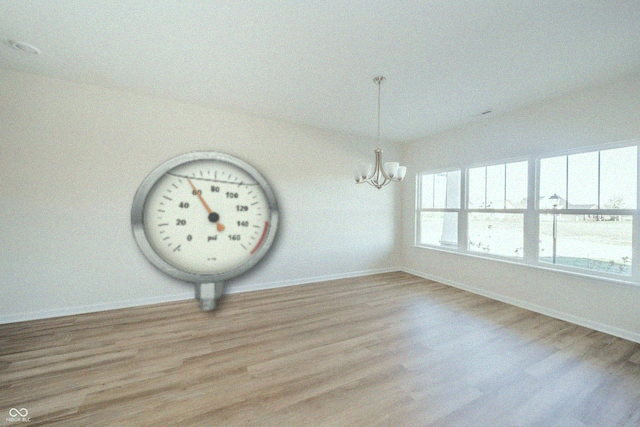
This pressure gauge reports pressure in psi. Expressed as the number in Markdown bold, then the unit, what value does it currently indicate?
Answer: **60** psi
